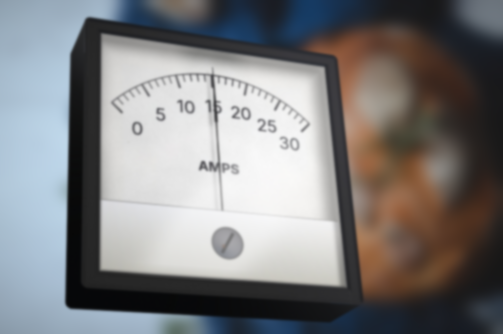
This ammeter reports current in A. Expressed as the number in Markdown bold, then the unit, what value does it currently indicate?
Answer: **15** A
